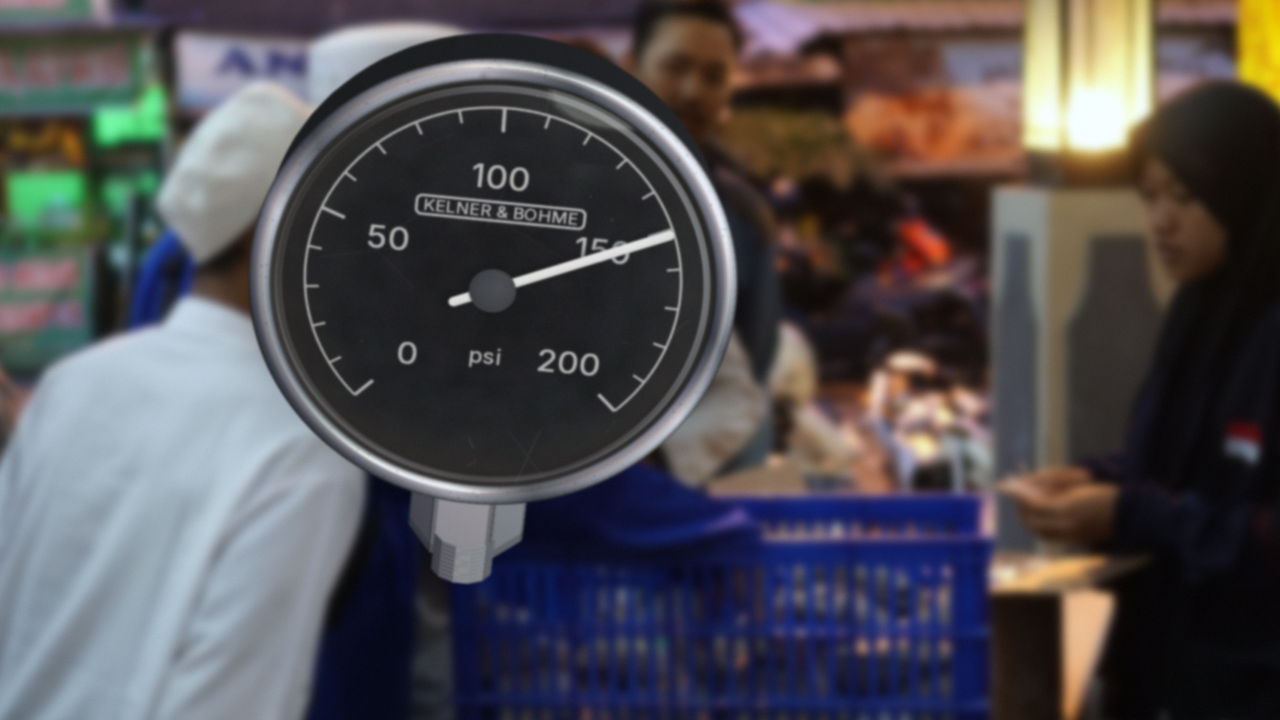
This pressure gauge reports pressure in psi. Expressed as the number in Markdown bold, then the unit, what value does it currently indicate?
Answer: **150** psi
